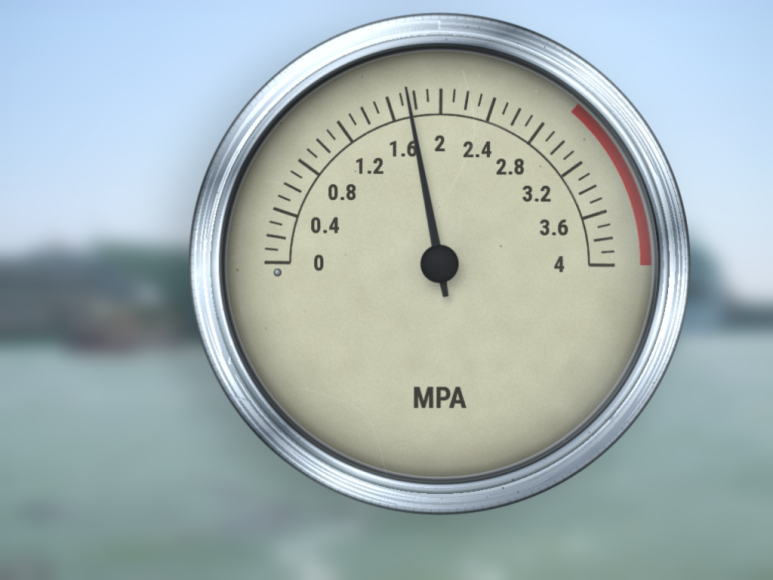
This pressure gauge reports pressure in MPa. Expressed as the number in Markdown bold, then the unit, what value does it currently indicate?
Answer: **1.75** MPa
